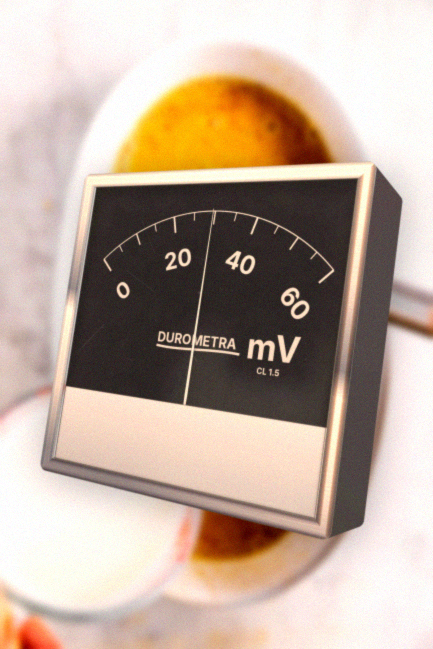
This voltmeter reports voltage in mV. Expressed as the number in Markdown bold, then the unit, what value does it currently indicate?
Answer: **30** mV
